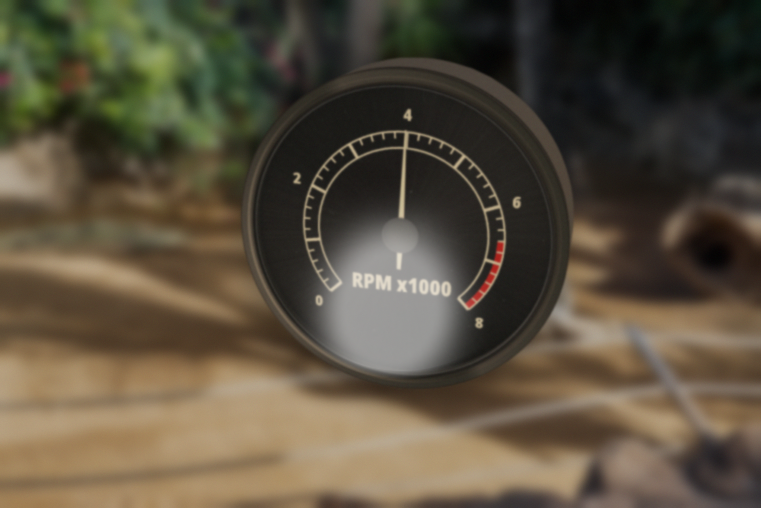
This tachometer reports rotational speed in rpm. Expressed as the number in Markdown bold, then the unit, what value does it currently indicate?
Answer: **4000** rpm
